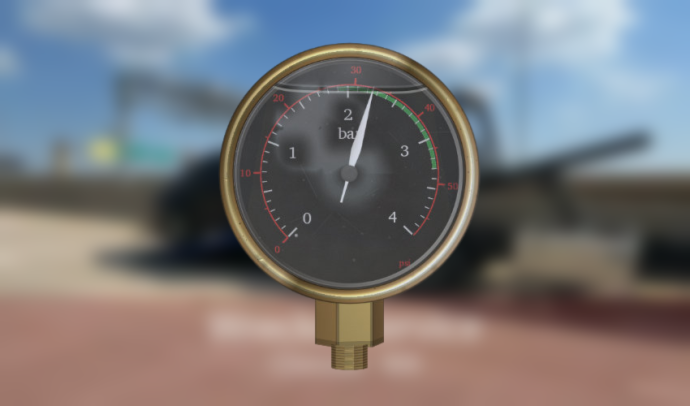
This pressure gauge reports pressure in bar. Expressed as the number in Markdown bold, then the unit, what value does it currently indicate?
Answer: **2.25** bar
